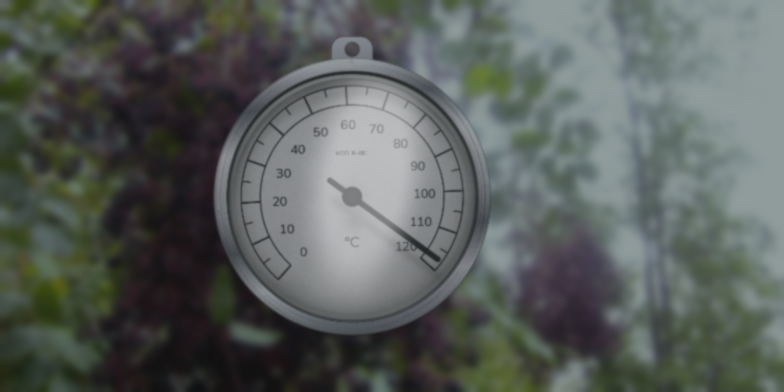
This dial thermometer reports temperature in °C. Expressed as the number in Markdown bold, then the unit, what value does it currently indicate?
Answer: **117.5** °C
